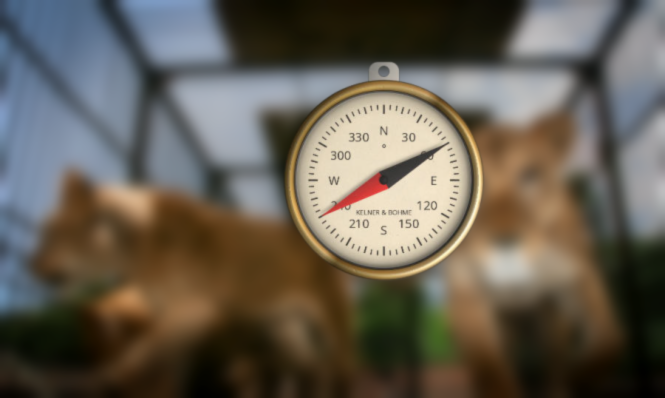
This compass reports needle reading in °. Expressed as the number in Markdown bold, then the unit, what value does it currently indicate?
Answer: **240** °
